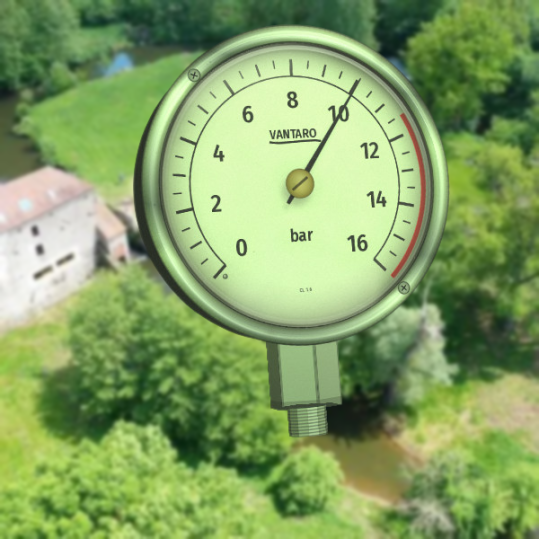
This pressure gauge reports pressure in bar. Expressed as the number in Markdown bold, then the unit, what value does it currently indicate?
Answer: **10** bar
